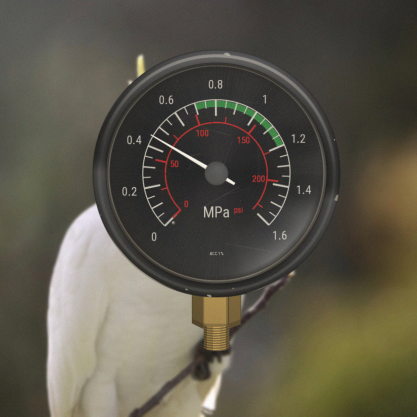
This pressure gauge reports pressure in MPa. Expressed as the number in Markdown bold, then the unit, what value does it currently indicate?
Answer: **0.45** MPa
